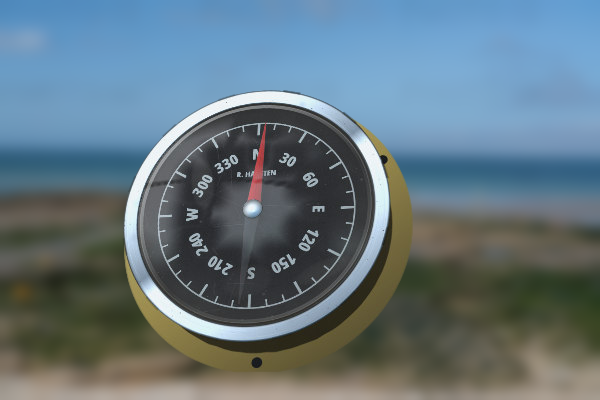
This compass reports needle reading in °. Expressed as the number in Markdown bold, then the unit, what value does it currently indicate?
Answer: **5** °
